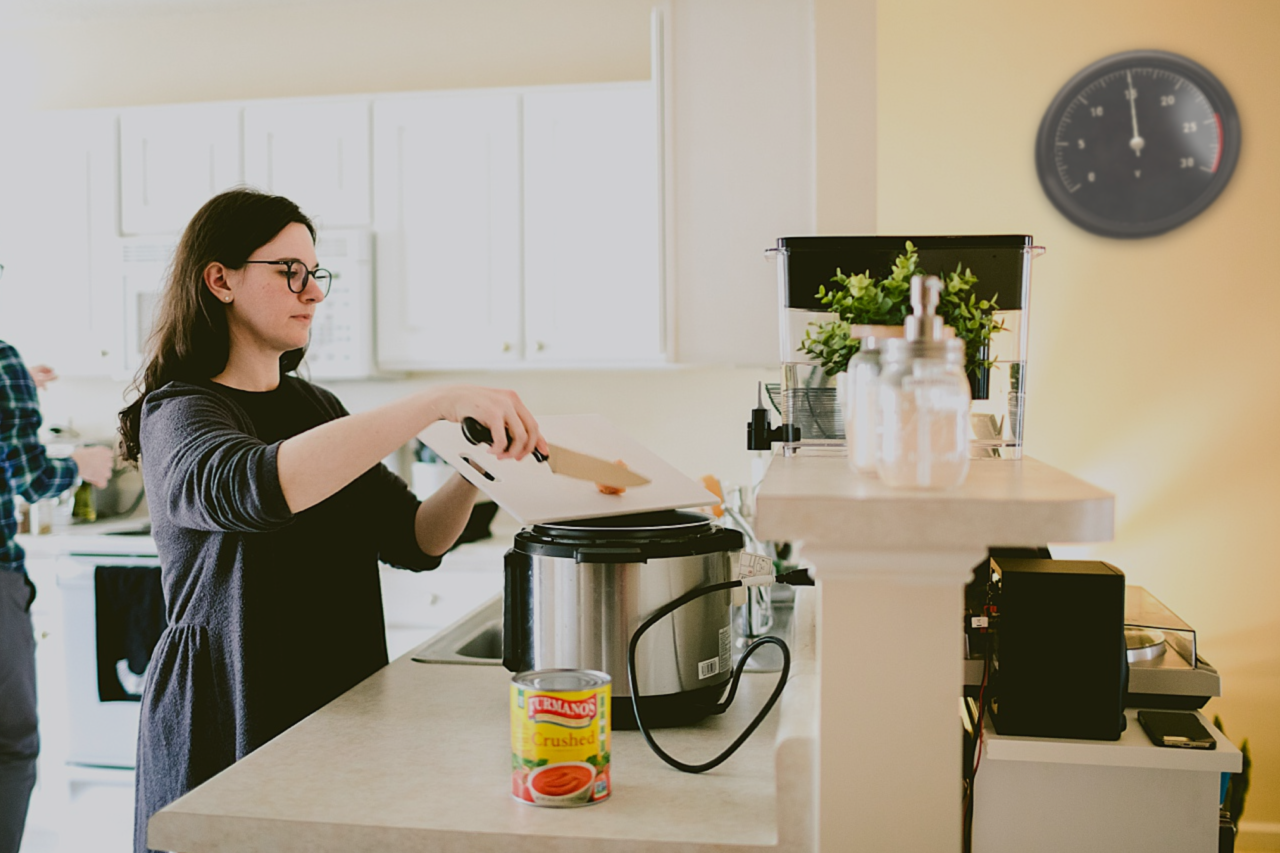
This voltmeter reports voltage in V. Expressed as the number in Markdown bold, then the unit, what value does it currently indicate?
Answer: **15** V
